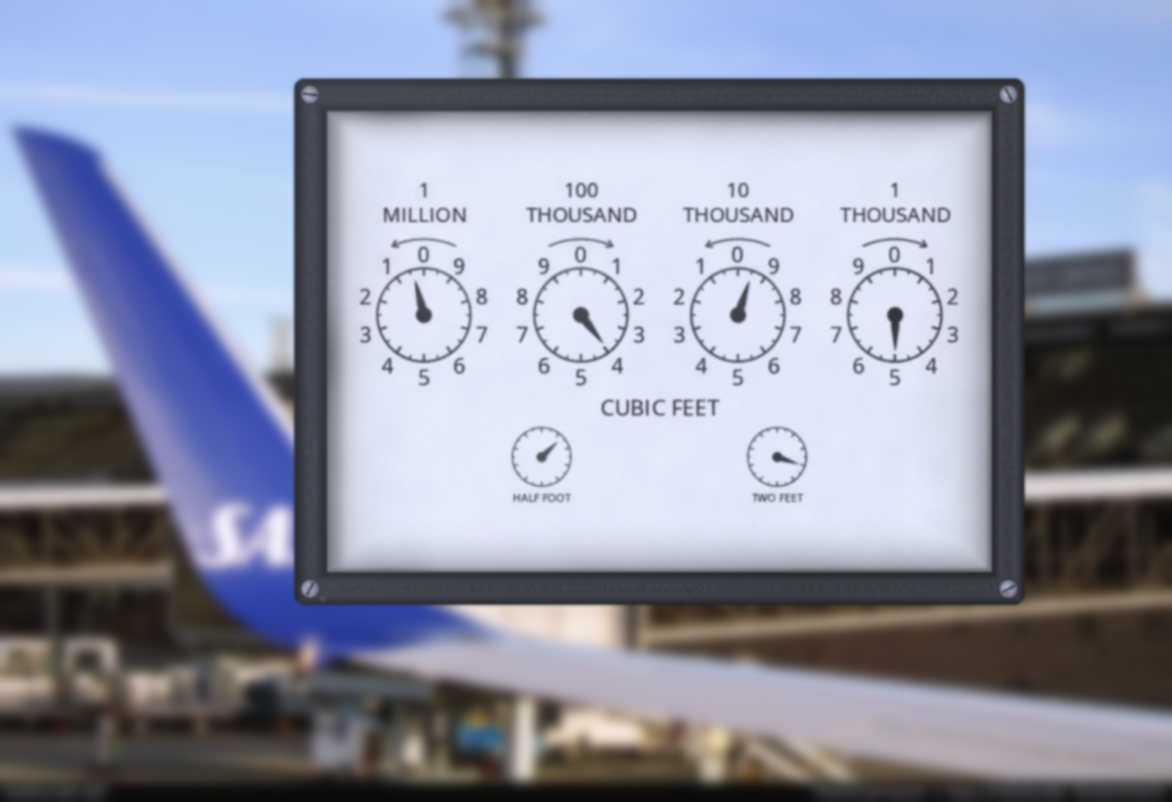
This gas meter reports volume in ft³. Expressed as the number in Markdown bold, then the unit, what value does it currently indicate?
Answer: **39500** ft³
